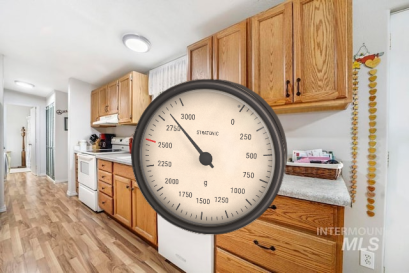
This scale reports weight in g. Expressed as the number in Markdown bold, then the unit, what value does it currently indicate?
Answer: **2850** g
